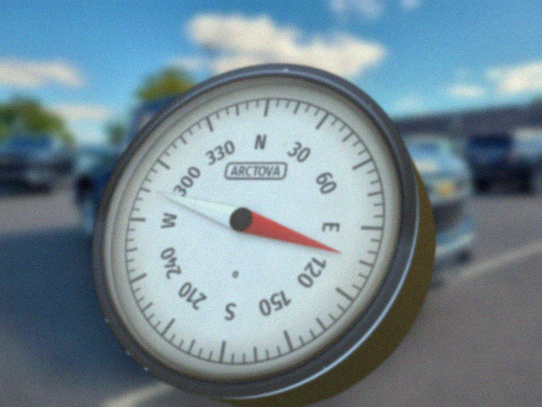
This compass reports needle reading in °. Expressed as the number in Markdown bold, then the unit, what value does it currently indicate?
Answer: **105** °
